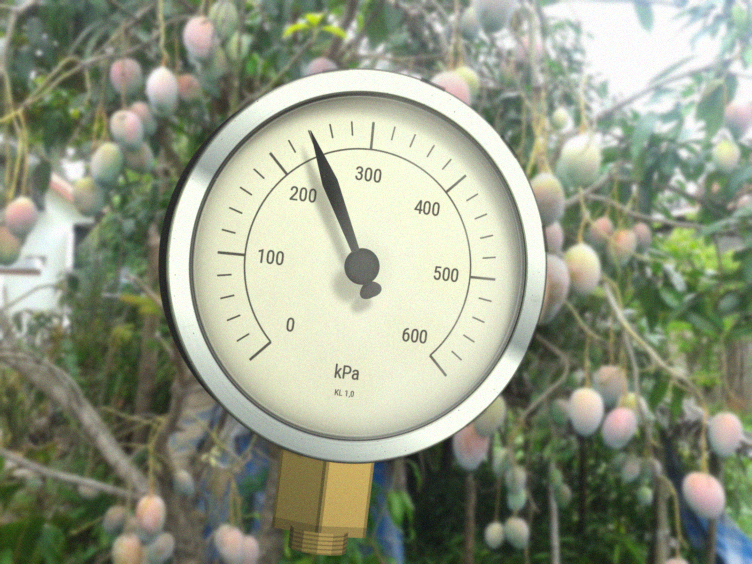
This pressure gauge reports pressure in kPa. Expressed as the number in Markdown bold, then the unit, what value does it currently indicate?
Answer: **240** kPa
